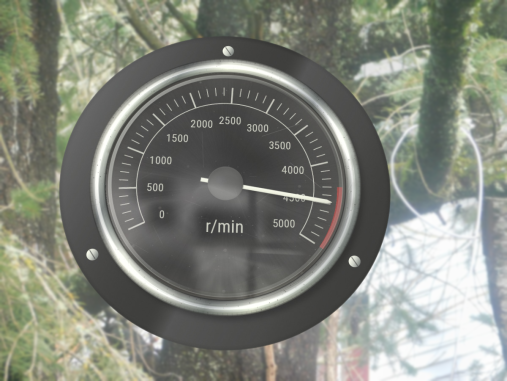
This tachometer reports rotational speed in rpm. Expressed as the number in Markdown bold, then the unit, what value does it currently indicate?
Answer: **4500** rpm
